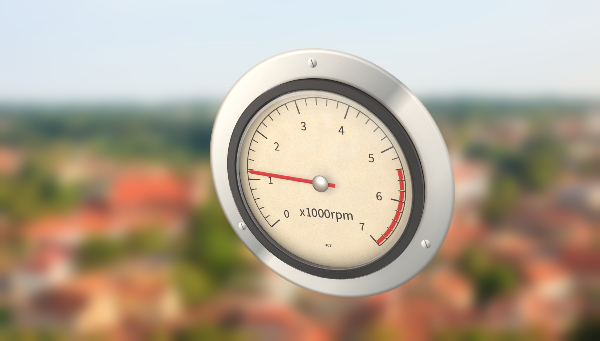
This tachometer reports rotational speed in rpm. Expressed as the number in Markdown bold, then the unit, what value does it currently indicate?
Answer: **1200** rpm
